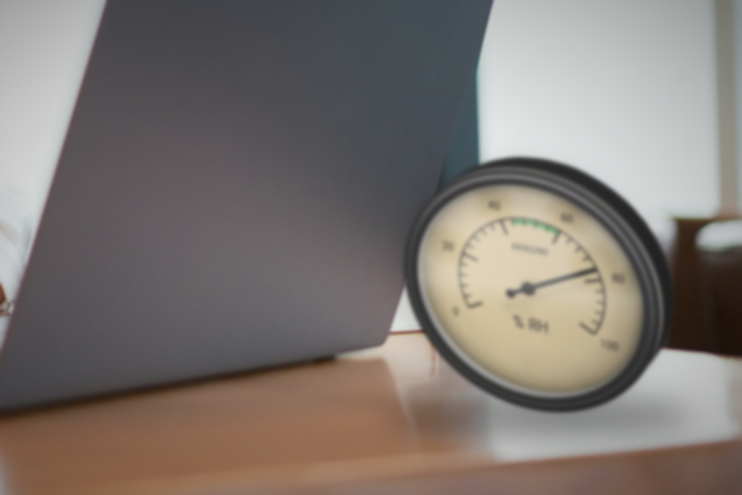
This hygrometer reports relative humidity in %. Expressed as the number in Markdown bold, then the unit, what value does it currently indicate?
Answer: **76** %
